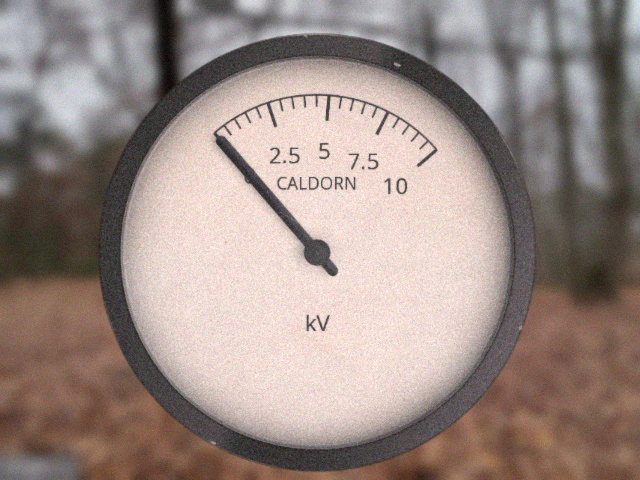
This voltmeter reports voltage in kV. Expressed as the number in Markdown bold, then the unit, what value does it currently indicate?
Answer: **0** kV
